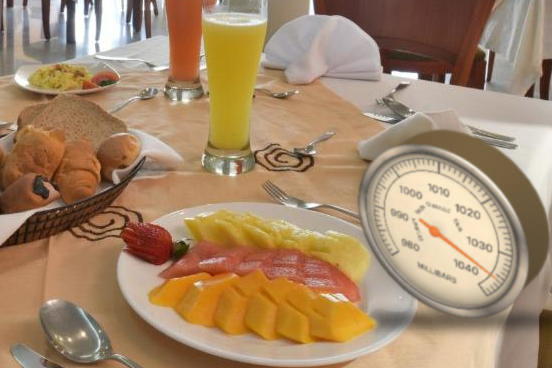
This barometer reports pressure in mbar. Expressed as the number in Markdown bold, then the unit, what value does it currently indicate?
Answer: **1035** mbar
